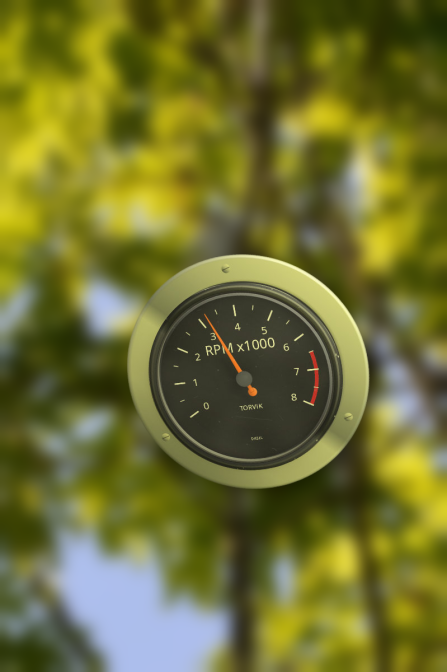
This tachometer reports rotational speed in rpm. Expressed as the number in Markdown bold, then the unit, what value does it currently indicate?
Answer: **3250** rpm
